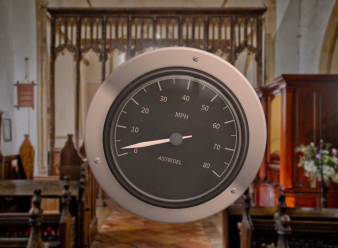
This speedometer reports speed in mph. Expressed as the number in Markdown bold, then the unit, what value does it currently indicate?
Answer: **2.5** mph
